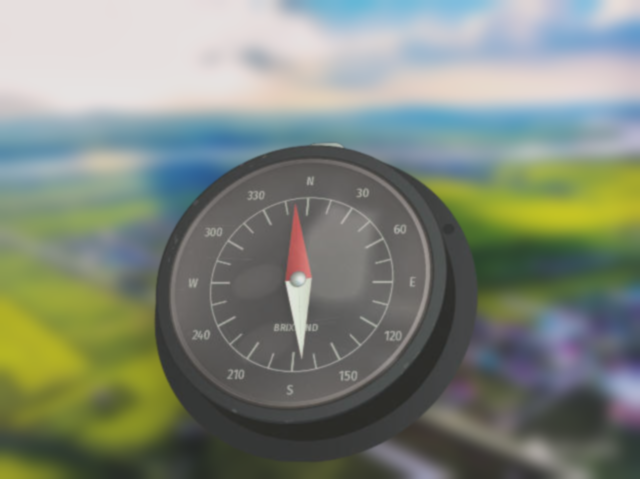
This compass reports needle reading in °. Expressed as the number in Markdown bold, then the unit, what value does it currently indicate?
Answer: **352.5** °
